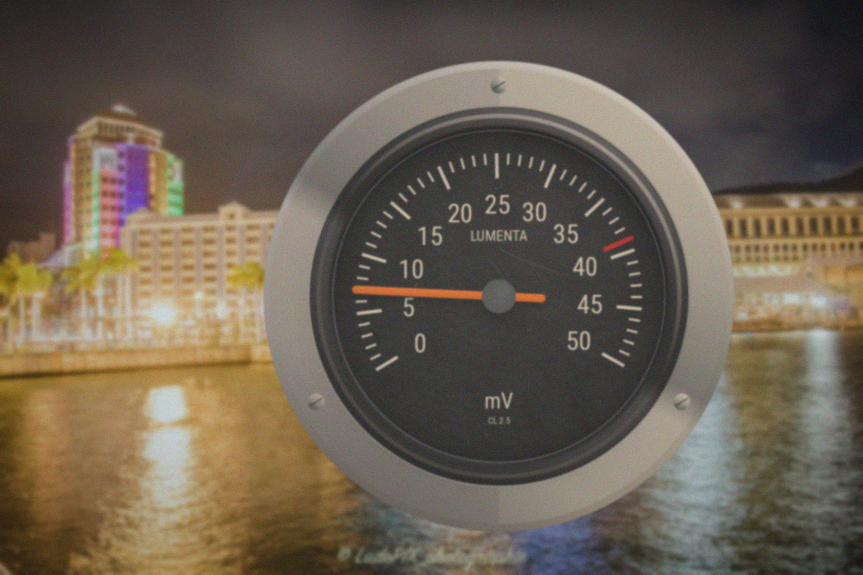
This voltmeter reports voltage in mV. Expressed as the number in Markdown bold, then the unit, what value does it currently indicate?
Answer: **7** mV
